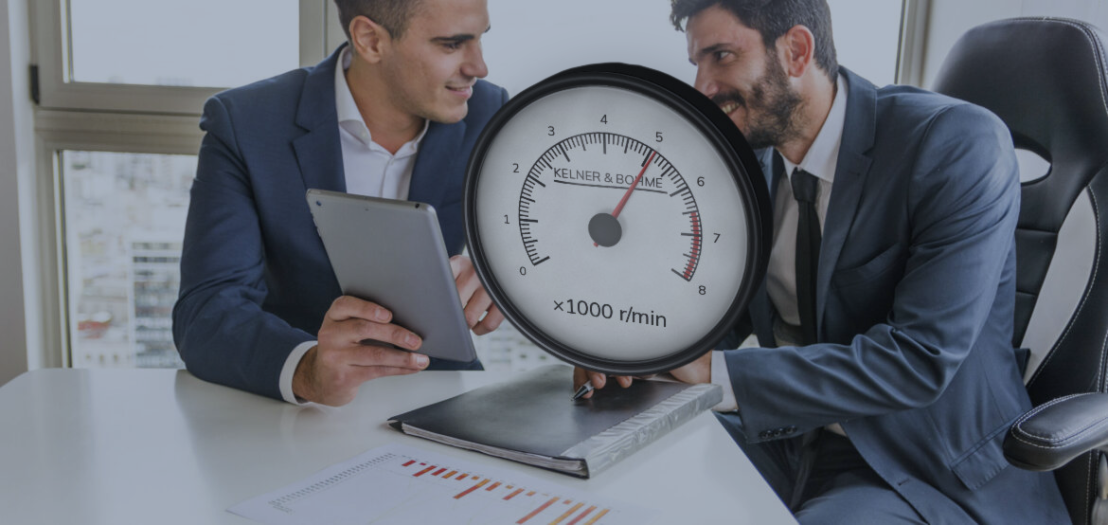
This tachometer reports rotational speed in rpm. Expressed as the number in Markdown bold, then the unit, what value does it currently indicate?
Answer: **5100** rpm
